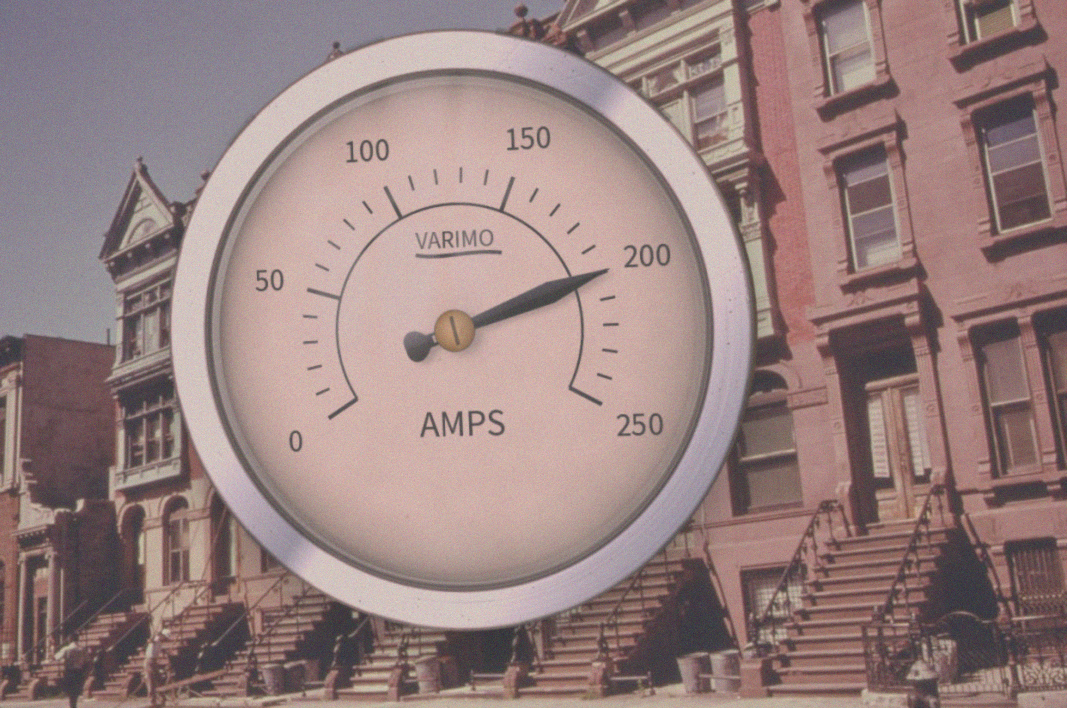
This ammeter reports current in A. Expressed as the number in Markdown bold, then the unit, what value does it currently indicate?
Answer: **200** A
